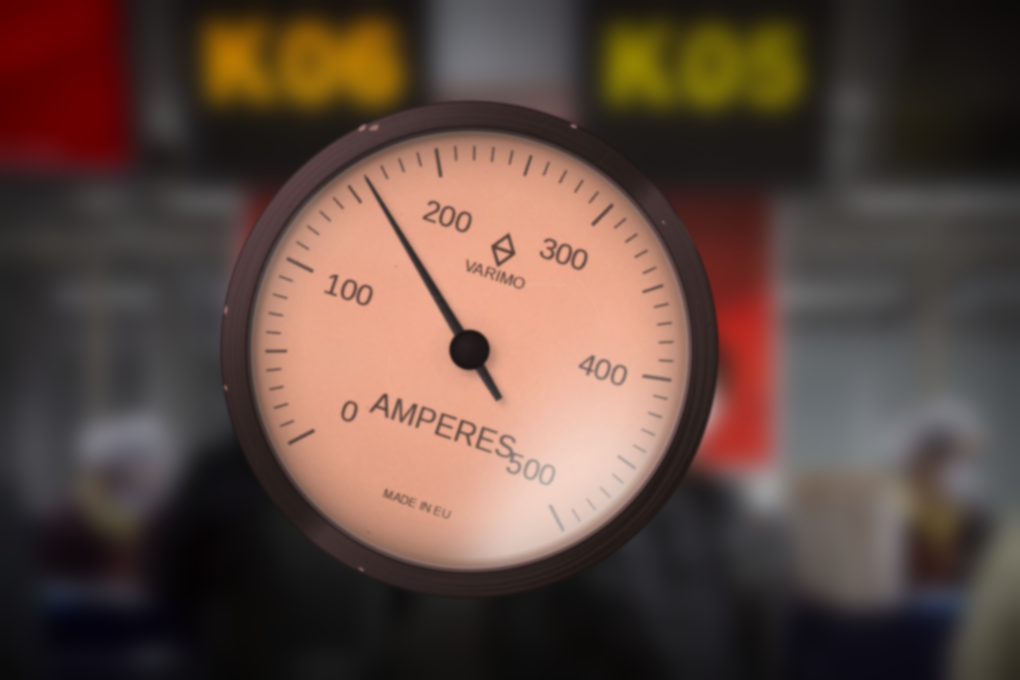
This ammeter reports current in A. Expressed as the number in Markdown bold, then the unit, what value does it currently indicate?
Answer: **160** A
